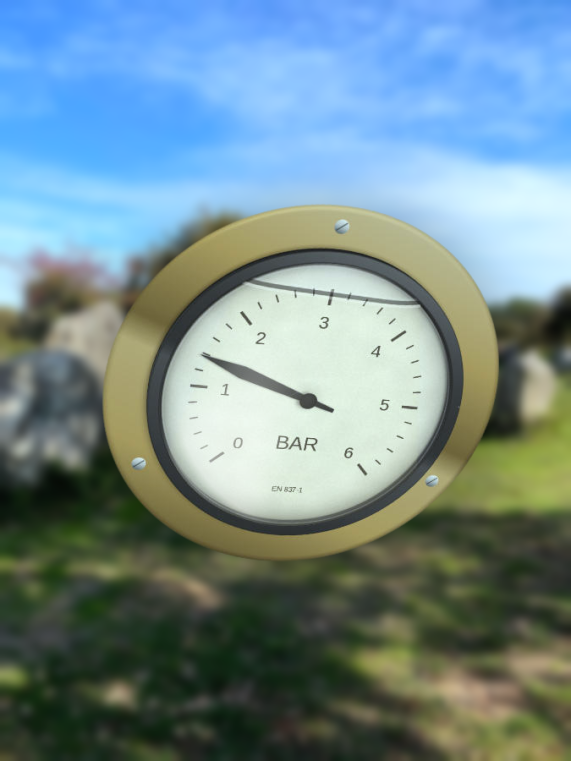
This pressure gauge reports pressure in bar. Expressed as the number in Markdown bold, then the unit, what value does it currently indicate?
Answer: **1.4** bar
